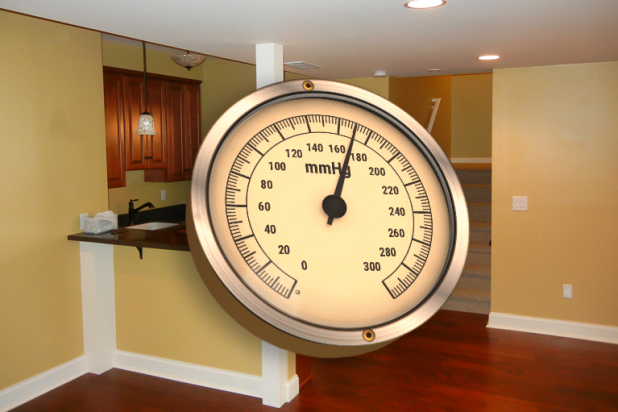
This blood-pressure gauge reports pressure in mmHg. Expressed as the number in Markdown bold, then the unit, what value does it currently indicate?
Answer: **170** mmHg
